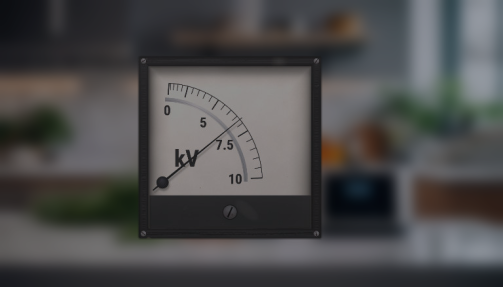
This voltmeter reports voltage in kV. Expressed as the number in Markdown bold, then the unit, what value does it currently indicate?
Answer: **6.75** kV
